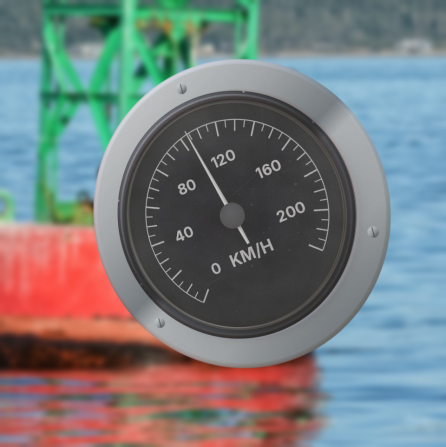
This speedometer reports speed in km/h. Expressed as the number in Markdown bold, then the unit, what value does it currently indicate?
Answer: **105** km/h
